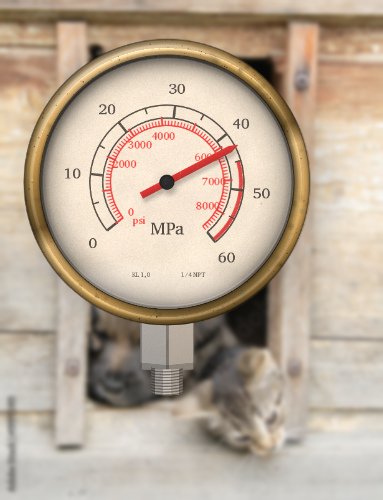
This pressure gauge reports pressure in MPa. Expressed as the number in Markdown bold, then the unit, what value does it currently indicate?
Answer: **42.5** MPa
